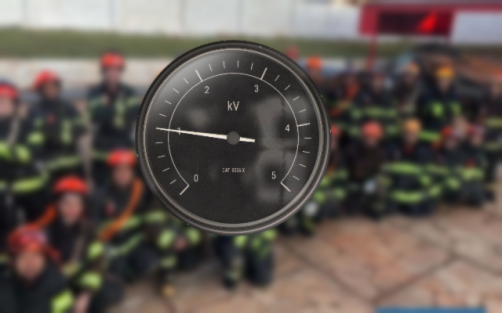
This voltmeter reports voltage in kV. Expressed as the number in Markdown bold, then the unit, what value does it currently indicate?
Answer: **1** kV
